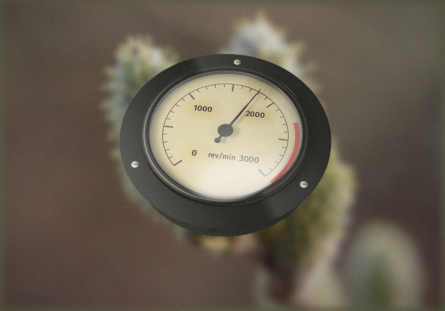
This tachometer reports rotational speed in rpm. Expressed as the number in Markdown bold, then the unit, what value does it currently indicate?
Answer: **1800** rpm
